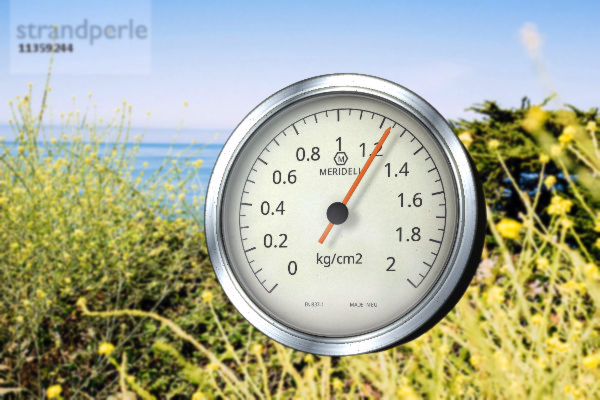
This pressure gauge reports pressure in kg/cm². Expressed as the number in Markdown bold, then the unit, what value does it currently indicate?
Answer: **1.25** kg/cm²
